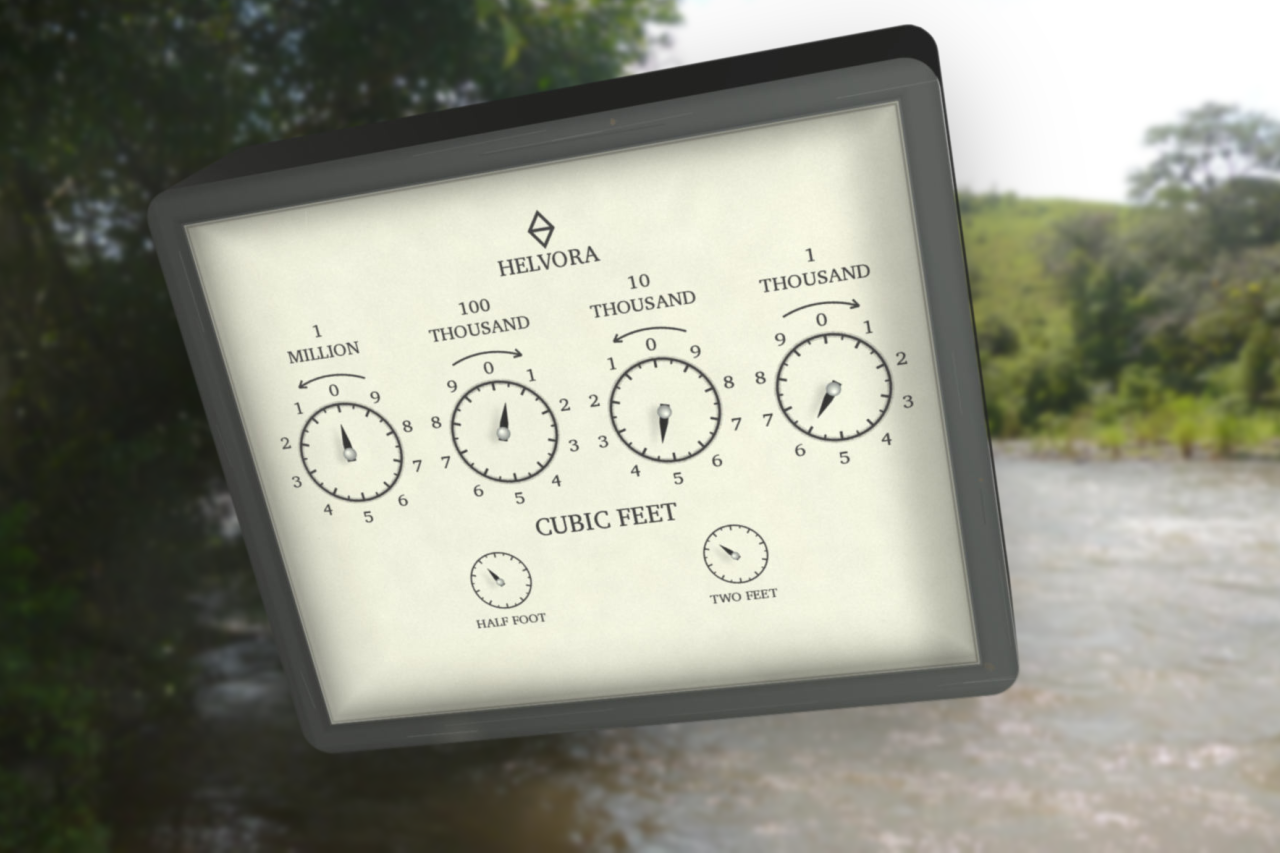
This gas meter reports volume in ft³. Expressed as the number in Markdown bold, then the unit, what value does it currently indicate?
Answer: **4600** ft³
